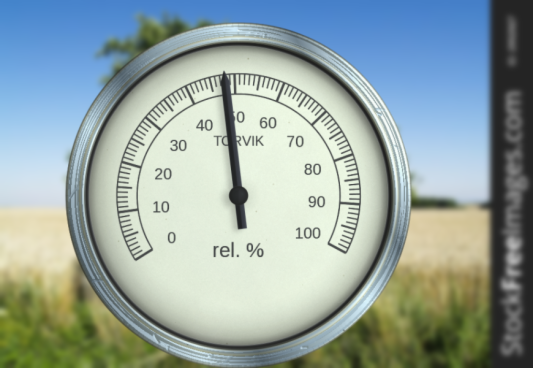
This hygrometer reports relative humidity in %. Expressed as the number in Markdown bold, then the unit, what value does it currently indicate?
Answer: **48** %
